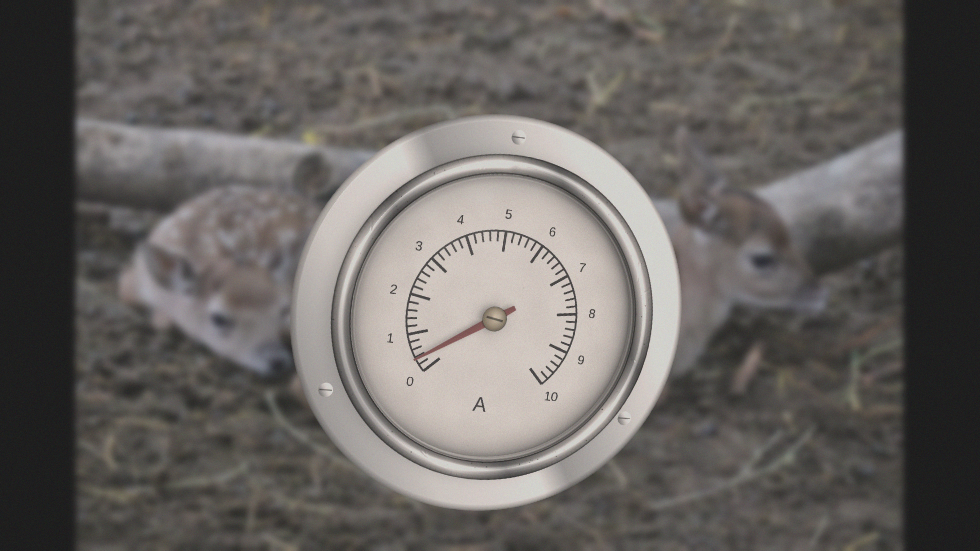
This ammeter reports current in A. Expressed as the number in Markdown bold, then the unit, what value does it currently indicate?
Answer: **0.4** A
